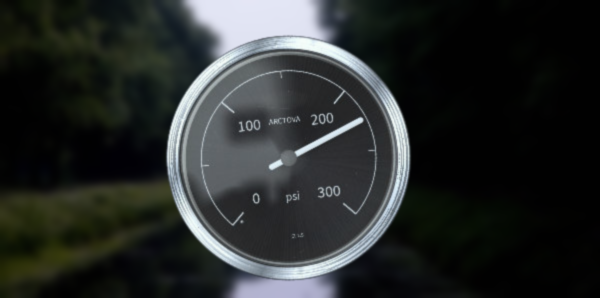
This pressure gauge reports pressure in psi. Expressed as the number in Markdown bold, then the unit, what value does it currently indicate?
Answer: **225** psi
